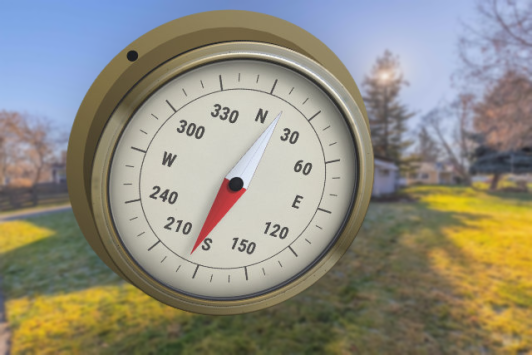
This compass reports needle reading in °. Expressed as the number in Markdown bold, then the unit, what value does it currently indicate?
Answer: **190** °
